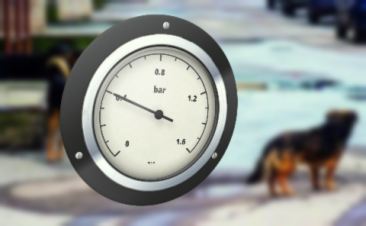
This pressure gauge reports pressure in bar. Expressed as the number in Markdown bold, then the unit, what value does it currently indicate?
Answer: **0.4** bar
